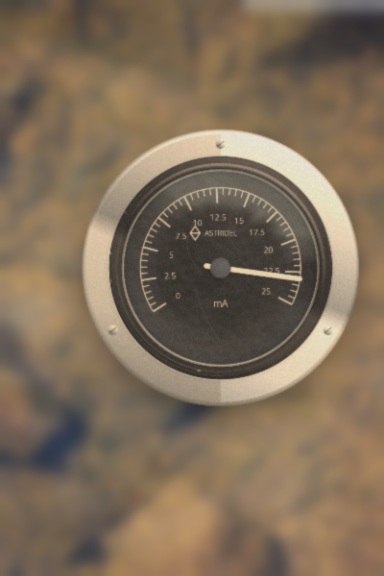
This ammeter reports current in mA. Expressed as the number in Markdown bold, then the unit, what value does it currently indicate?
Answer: **23** mA
